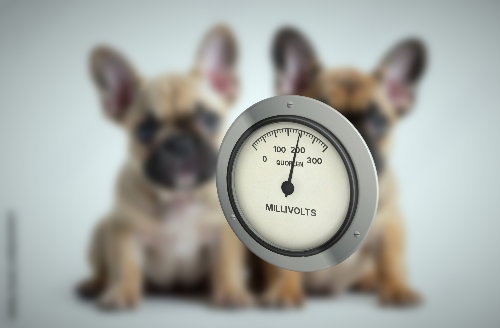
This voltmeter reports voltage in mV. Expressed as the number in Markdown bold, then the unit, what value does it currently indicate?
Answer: **200** mV
